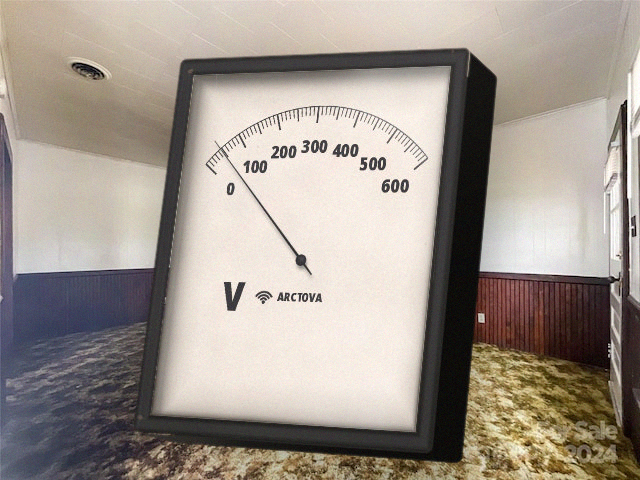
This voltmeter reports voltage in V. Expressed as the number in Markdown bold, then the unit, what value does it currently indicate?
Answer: **50** V
